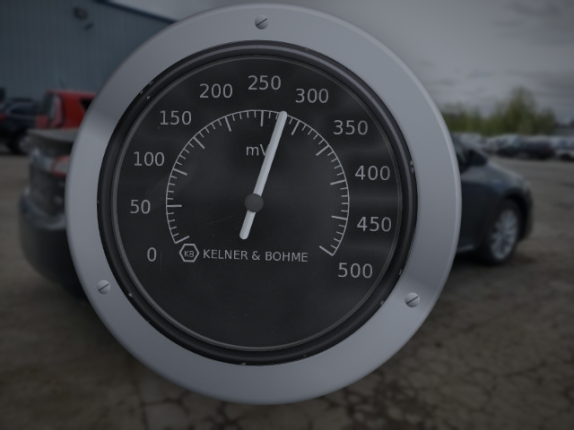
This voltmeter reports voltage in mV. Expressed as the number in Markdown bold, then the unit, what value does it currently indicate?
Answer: **280** mV
